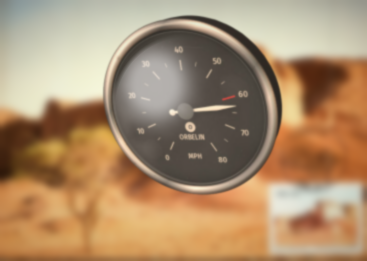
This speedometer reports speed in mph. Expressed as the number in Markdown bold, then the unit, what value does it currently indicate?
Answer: **62.5** mph
